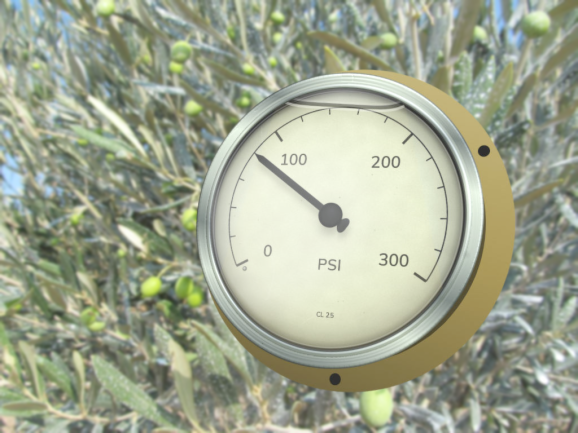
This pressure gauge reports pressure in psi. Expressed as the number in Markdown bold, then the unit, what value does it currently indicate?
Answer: **80** psi
